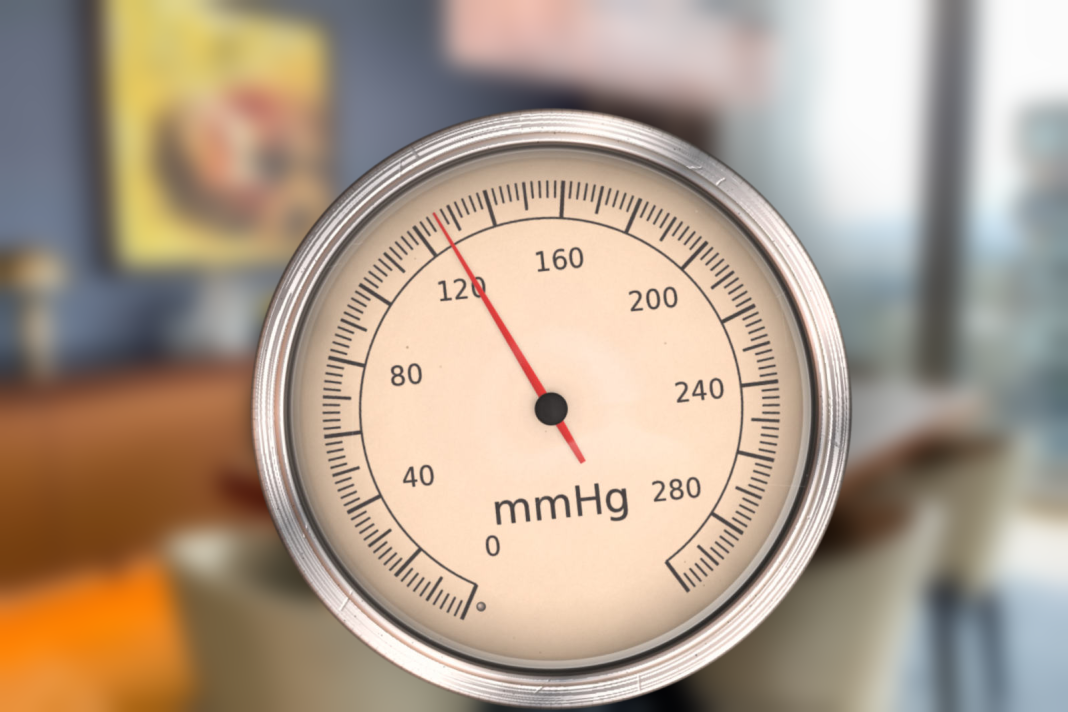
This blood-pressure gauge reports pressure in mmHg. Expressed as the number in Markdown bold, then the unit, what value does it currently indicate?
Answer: **126** mmHg
